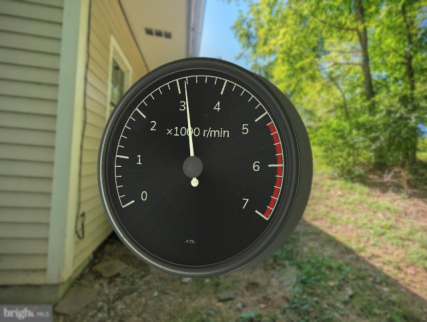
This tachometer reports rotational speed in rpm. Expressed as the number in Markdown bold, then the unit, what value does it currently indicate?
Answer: **3200** rpm
